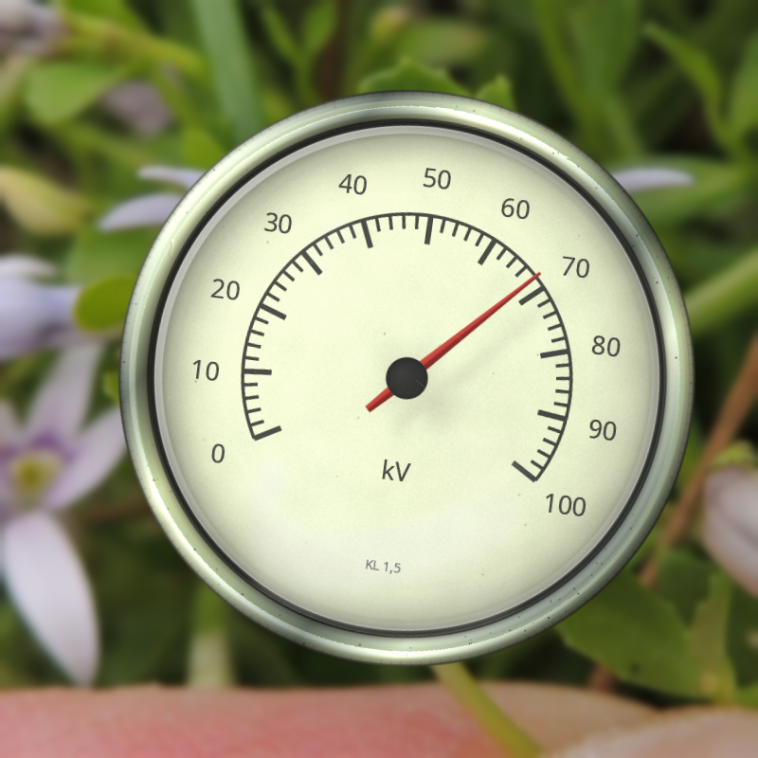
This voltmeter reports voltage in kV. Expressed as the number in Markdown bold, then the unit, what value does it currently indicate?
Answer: **68** kV
